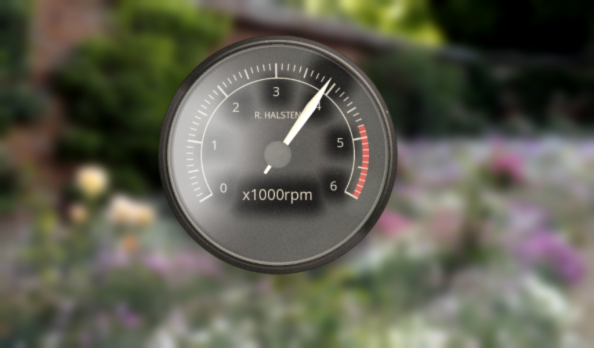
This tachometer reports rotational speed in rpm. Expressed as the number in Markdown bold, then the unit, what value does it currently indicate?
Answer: **3900** rpm
